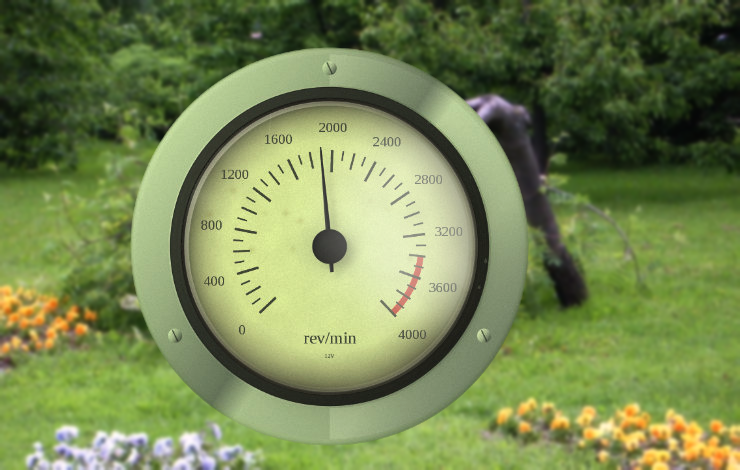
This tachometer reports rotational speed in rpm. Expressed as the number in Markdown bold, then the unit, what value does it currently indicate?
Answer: **1900** rpm
